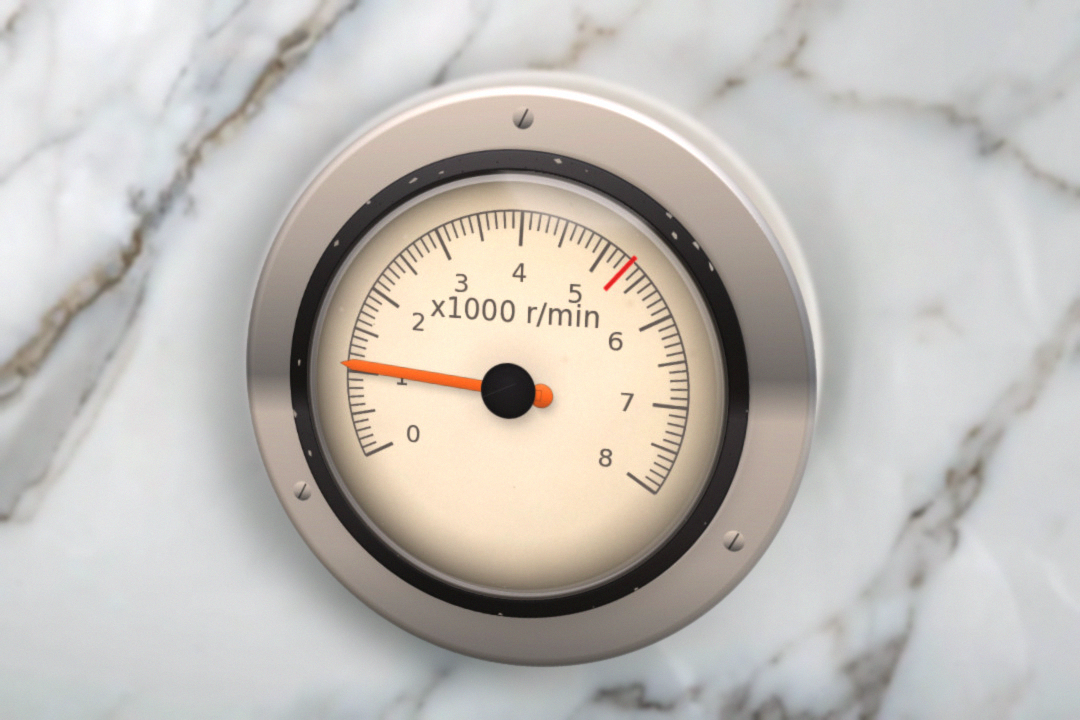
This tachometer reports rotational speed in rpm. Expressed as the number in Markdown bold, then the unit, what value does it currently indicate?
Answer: **1100** rpm
